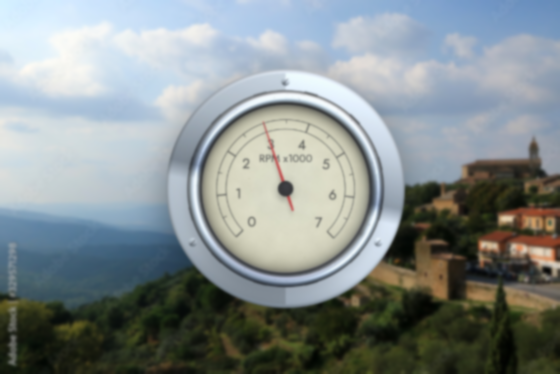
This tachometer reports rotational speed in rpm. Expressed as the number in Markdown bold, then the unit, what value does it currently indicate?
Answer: **3000** rpm
